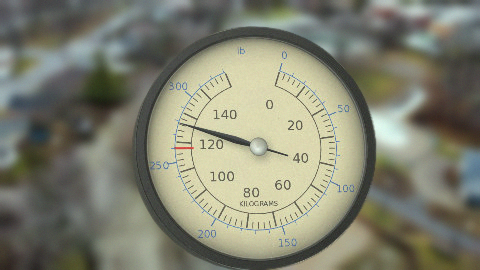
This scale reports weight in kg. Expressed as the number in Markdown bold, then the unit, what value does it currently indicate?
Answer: **126** kg
